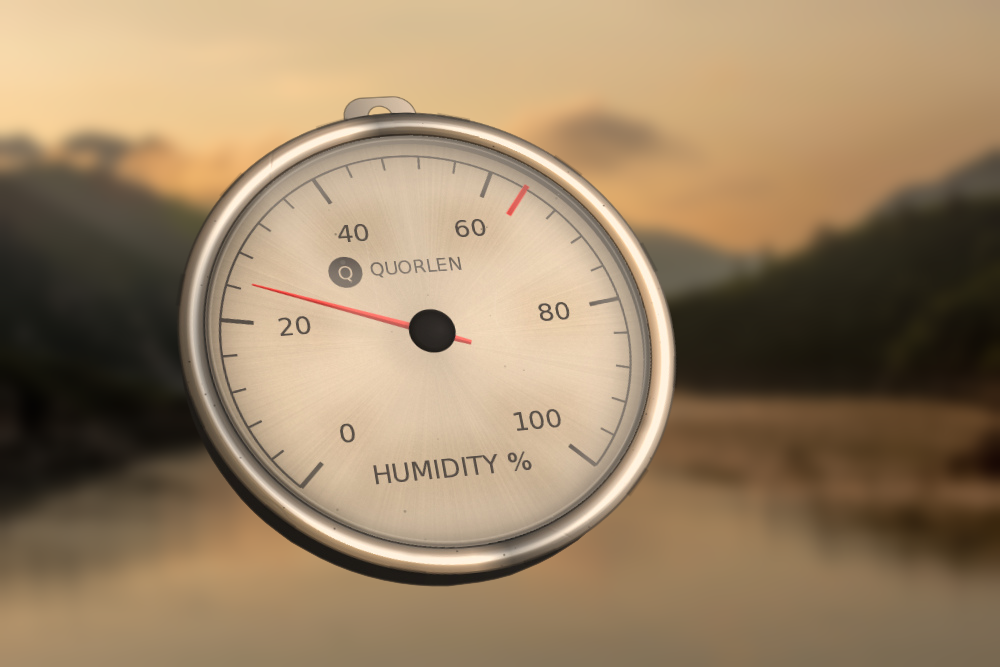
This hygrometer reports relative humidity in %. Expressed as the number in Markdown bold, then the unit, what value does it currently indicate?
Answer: **24** %
